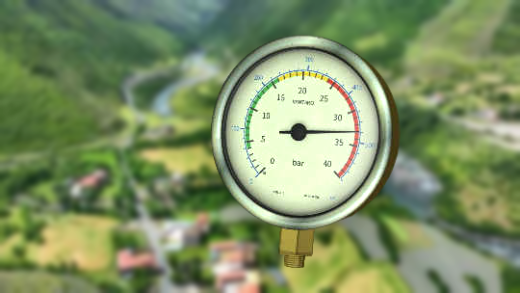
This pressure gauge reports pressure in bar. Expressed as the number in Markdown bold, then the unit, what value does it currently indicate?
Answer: **33** bar
